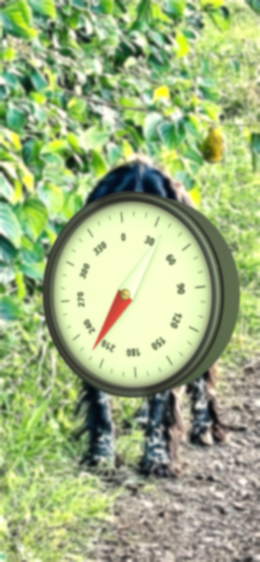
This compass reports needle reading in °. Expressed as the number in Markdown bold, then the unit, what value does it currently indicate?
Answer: **220** °
